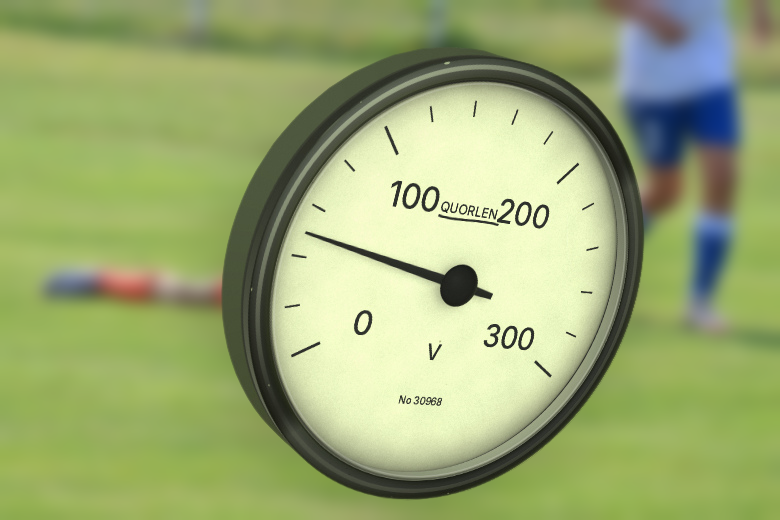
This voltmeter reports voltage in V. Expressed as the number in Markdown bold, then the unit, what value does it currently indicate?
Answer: **50** V
